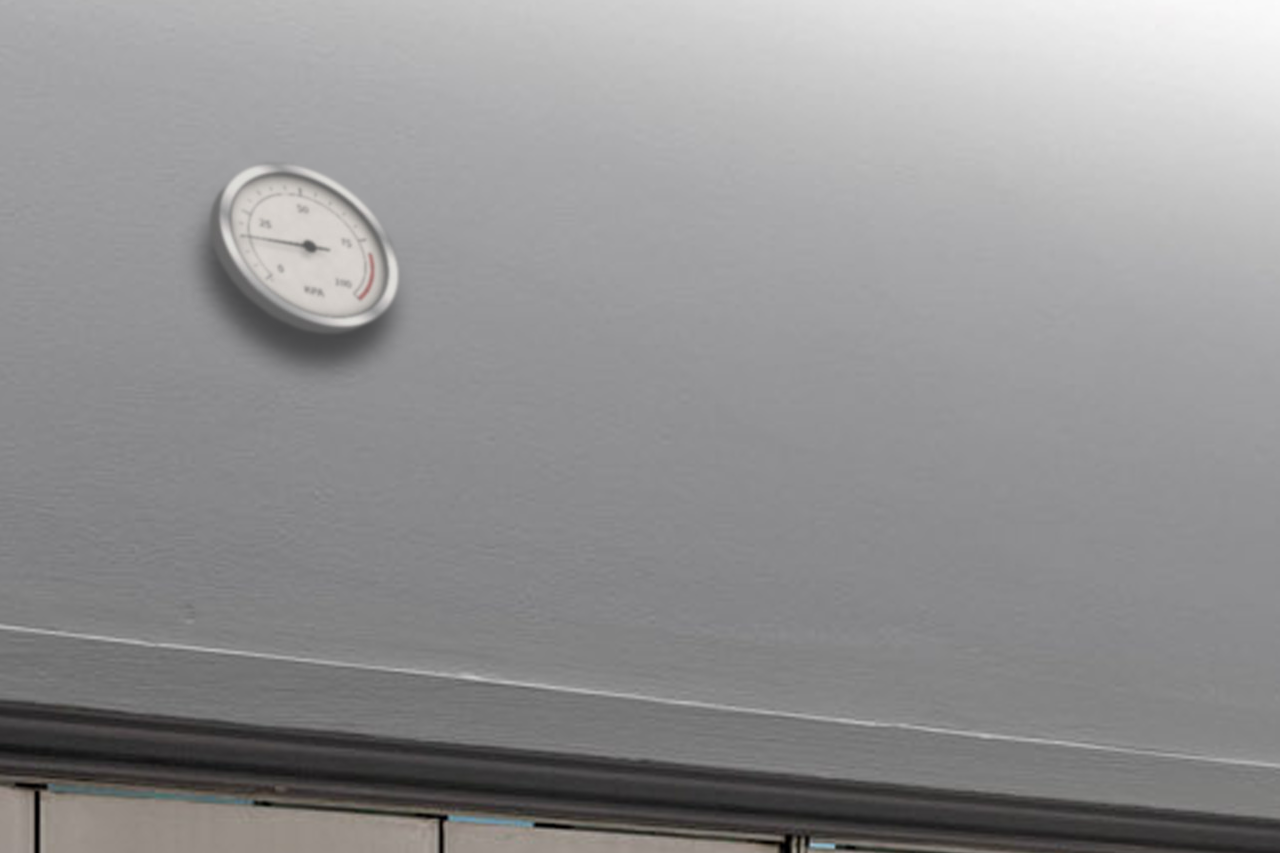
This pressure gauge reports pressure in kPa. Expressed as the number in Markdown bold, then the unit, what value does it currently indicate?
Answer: **15** kPa
